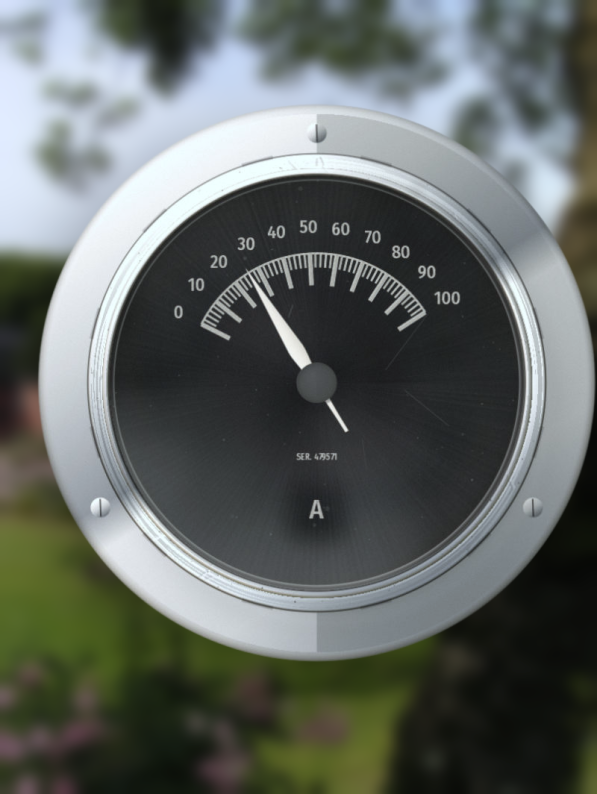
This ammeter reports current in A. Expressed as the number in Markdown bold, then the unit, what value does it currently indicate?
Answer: **26** A
